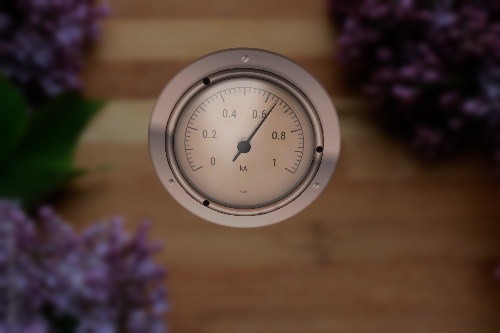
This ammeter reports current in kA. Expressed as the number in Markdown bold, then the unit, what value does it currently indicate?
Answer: **0.64** kA
